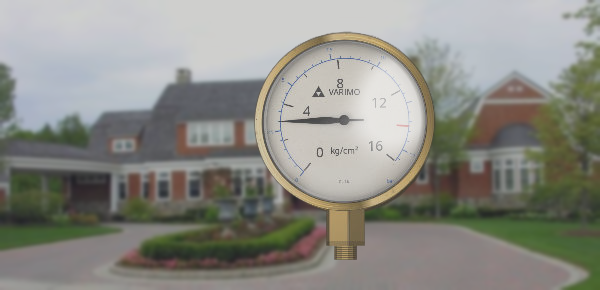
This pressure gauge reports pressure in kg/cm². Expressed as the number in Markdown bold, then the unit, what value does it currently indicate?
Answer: **3** kg/cm²
